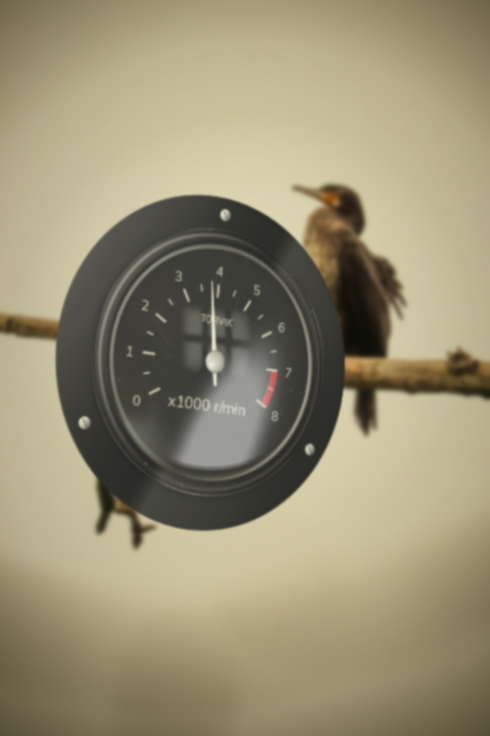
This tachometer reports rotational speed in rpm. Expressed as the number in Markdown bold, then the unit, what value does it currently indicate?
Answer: **3750** rpm
